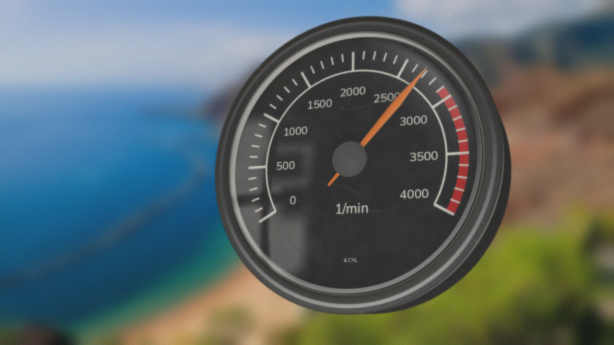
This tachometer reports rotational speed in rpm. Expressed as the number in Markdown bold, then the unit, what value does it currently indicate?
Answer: **2700** rpm
